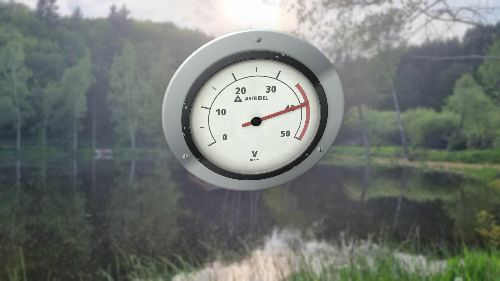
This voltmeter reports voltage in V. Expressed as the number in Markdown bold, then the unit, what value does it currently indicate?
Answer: **40** V
